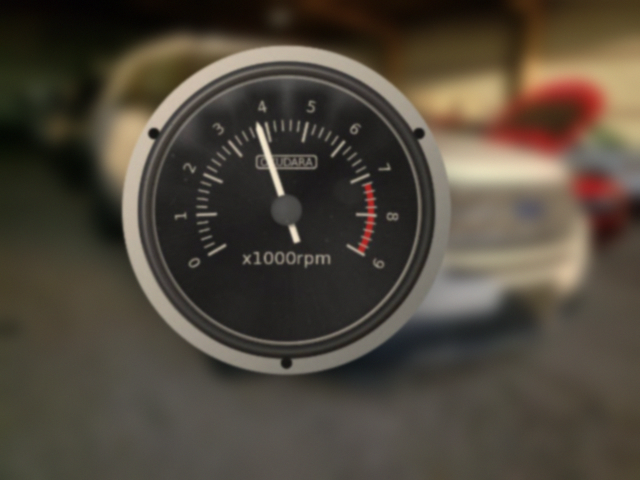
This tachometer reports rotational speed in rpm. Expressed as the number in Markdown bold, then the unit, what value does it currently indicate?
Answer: **3800** rpm
